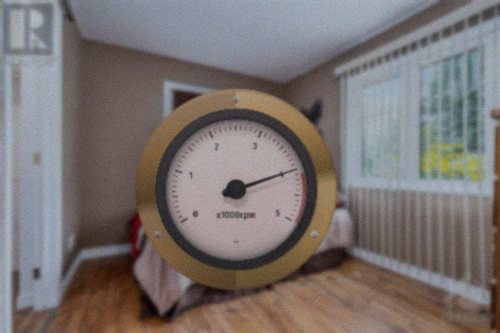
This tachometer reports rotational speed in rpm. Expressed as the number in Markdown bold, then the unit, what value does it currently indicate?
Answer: **4000** rpm
